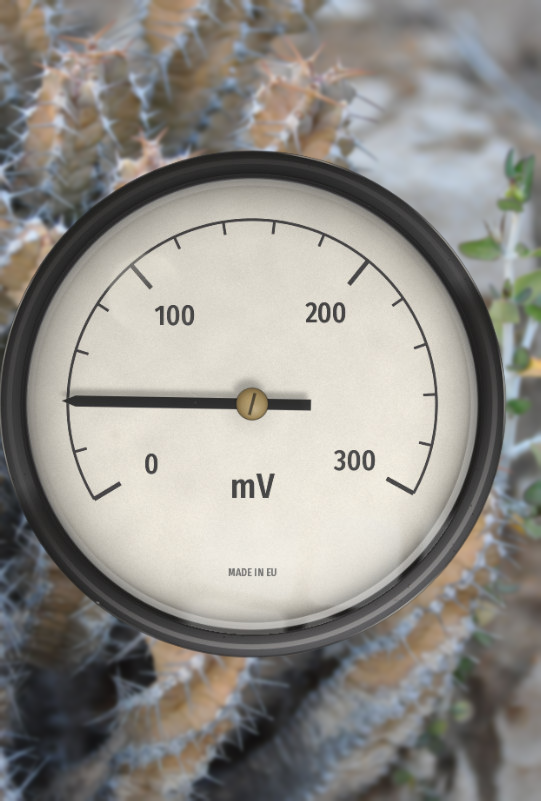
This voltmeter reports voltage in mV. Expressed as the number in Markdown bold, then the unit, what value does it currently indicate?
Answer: **40** mV
